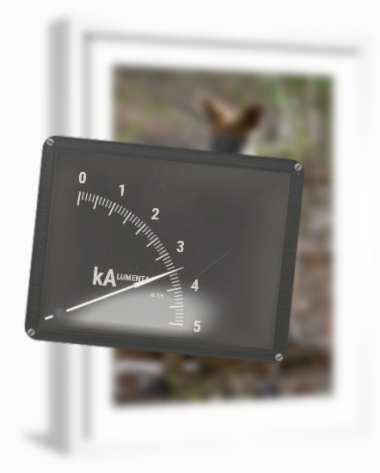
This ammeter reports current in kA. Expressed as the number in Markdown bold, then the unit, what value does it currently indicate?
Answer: **3.5** kA
